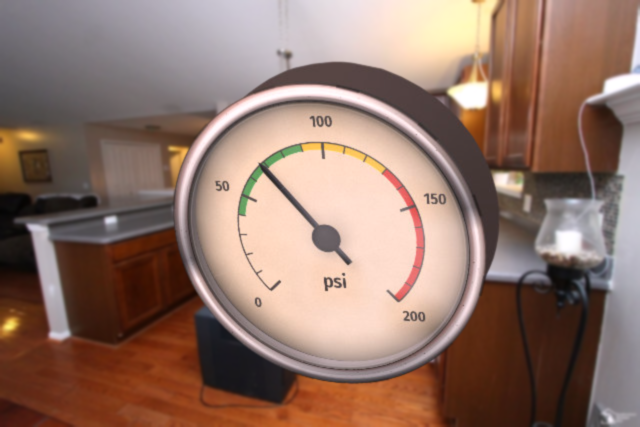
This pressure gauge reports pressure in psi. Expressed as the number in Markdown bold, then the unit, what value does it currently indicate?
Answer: **70** psi
